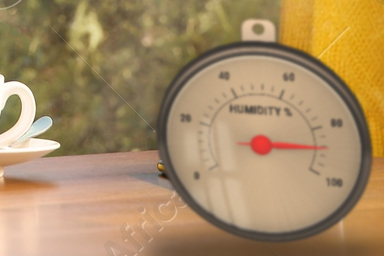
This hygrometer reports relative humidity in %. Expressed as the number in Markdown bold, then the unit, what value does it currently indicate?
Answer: **88** %
